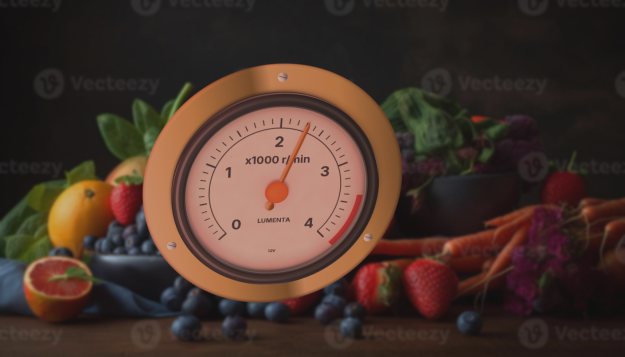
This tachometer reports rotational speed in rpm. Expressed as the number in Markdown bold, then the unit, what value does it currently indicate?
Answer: **2300** rpm
